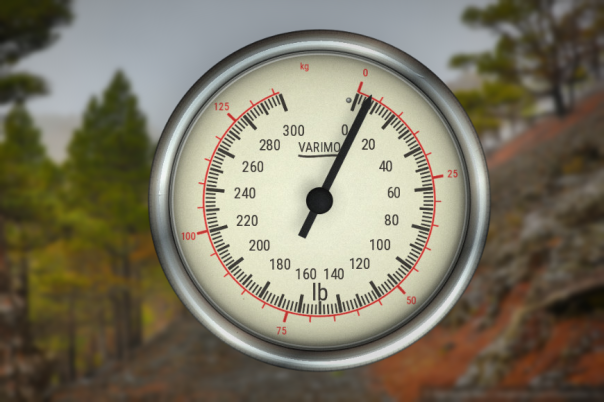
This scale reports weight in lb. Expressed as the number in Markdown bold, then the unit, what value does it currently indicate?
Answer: **6** lb
